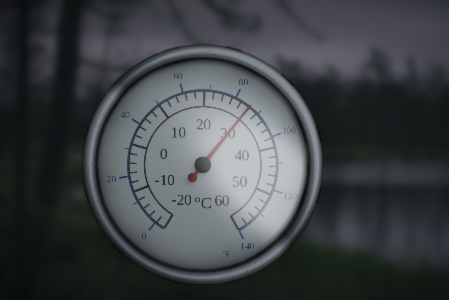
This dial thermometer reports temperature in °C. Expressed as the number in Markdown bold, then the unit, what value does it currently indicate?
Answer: **30** °C
